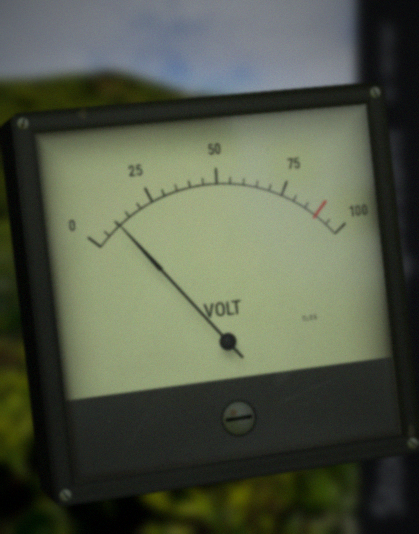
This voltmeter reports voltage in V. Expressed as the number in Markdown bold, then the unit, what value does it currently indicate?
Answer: **10** V
